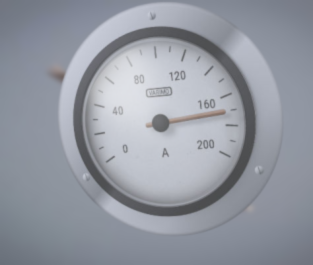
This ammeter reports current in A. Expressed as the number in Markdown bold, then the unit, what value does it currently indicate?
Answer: **170** A
